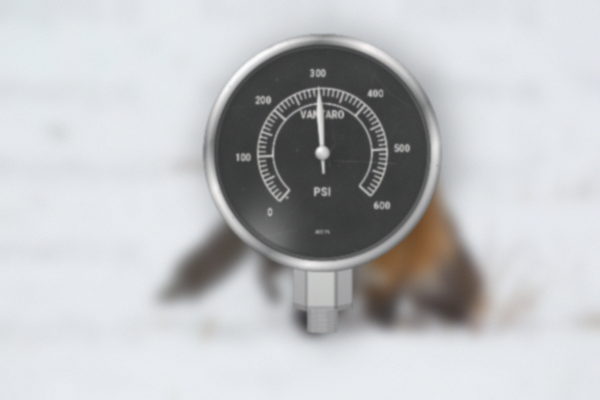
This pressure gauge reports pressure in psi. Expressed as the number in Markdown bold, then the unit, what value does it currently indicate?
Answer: **300** psi
